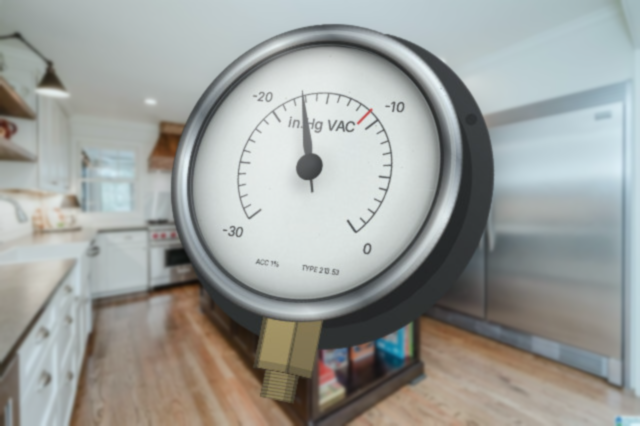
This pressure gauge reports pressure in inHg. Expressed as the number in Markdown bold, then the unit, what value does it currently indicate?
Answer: **-17** inHg
